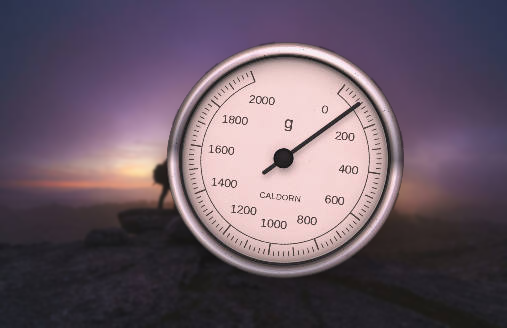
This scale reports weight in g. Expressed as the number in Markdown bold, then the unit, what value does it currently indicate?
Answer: **100** g
